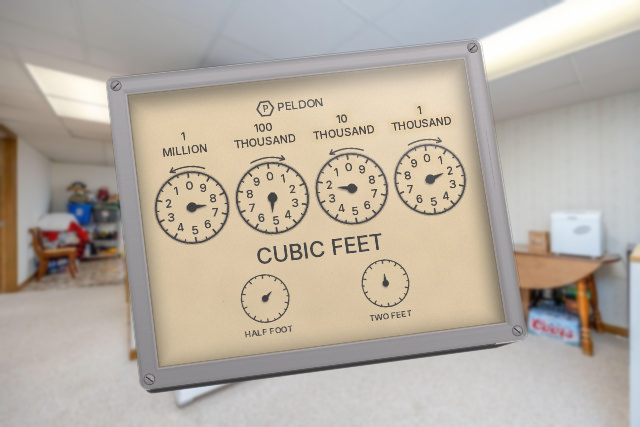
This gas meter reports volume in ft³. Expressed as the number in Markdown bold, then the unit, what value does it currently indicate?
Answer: **752200** ft³
